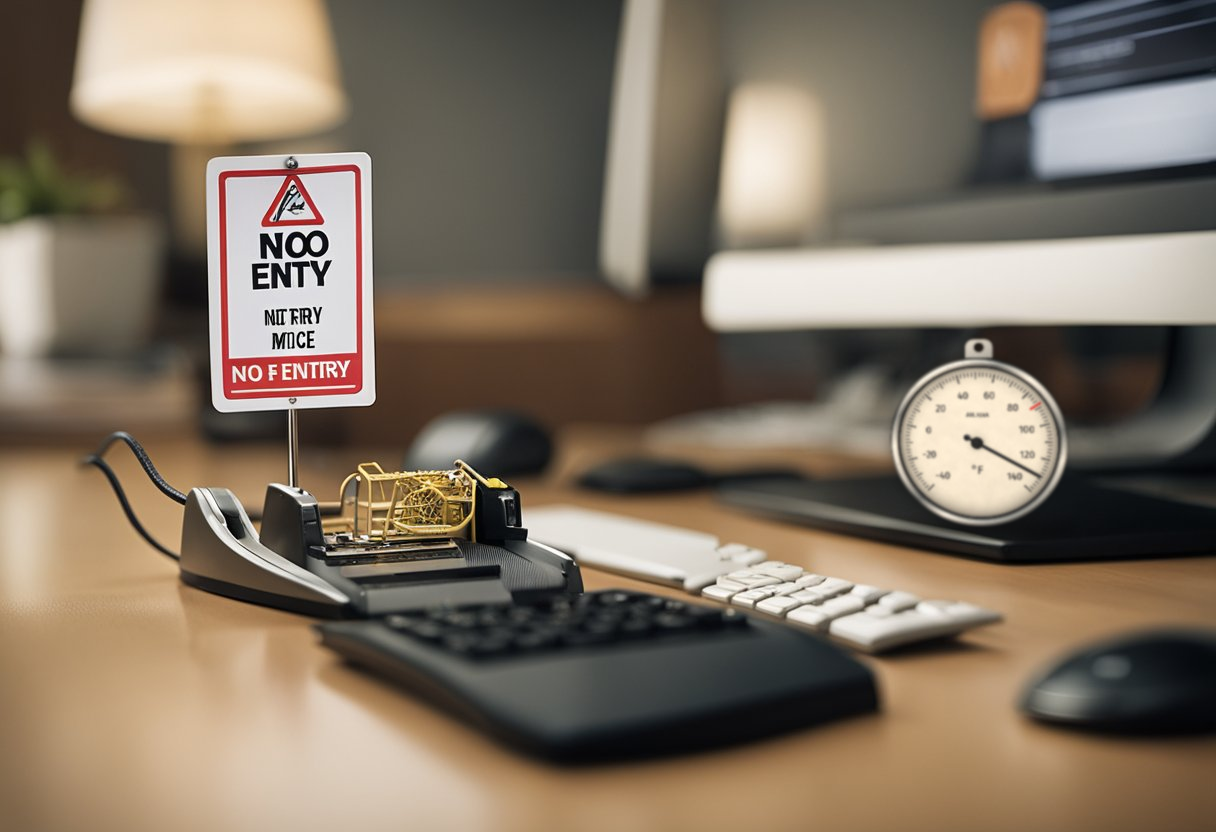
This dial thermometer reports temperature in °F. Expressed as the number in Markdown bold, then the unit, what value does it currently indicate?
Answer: **130** °F
